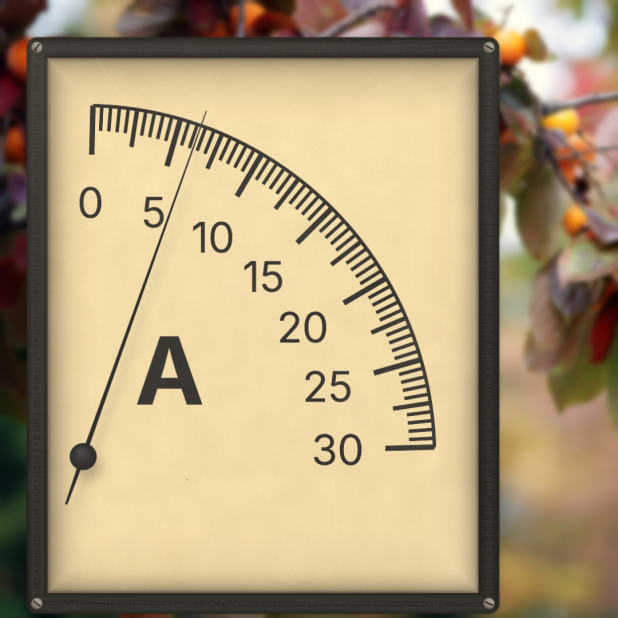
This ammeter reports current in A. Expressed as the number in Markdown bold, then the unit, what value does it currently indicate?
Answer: **6.25** A
